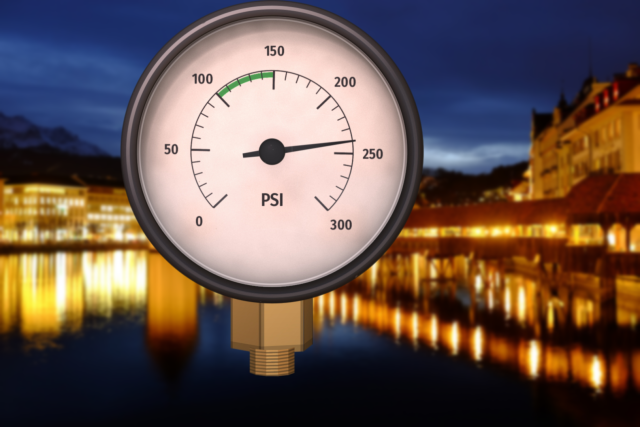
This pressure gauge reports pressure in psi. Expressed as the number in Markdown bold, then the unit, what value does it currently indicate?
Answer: **240** psi
